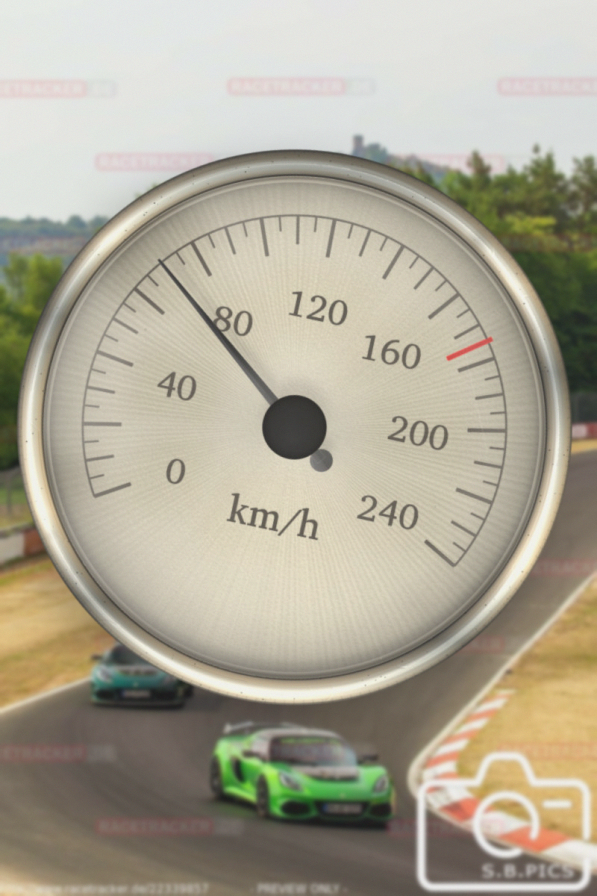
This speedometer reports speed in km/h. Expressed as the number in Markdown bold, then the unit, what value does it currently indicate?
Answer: **70** km/h
